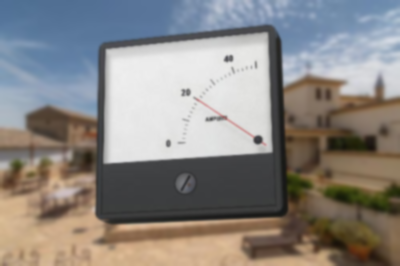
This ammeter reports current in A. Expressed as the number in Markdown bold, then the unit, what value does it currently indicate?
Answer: **20** A
